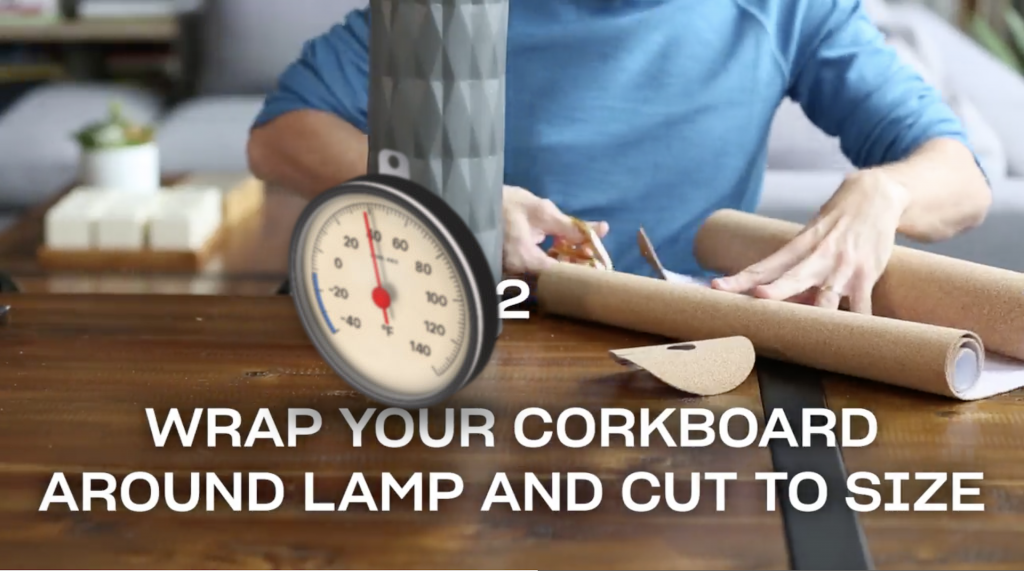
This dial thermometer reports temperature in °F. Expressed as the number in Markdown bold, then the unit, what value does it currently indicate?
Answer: **40** °F
